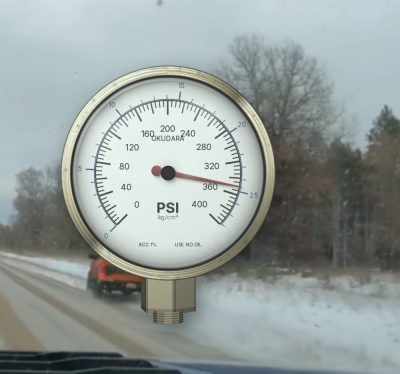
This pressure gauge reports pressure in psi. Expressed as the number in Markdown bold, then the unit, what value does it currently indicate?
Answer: **350** psi
